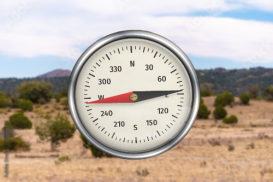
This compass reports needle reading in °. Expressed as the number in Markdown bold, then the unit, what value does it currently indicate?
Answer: **265** °
